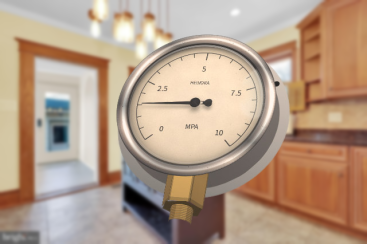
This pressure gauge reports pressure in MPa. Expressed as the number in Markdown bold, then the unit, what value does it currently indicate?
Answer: **1.5** MPa
